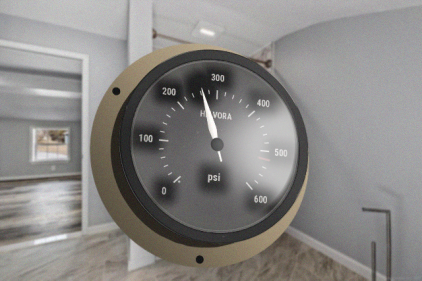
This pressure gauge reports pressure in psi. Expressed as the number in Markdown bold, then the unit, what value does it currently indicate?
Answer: **260** psi
